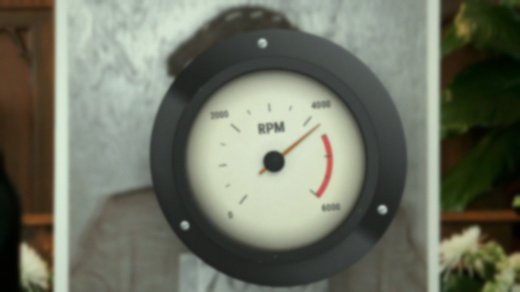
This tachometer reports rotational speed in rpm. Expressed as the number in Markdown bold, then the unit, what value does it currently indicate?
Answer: **4250** rpm
